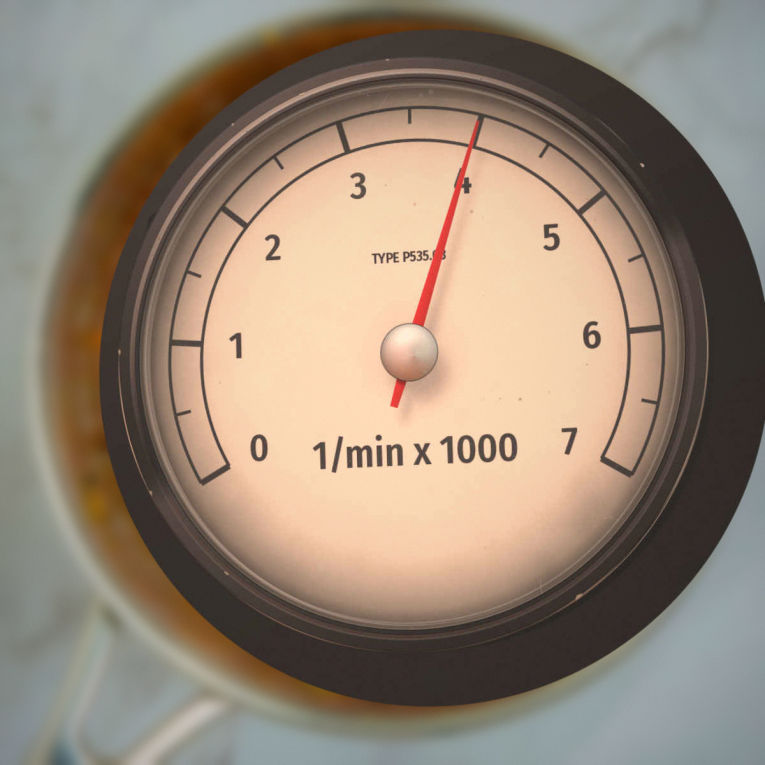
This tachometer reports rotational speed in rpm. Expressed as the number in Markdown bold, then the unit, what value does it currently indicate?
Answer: **4000** rpm
